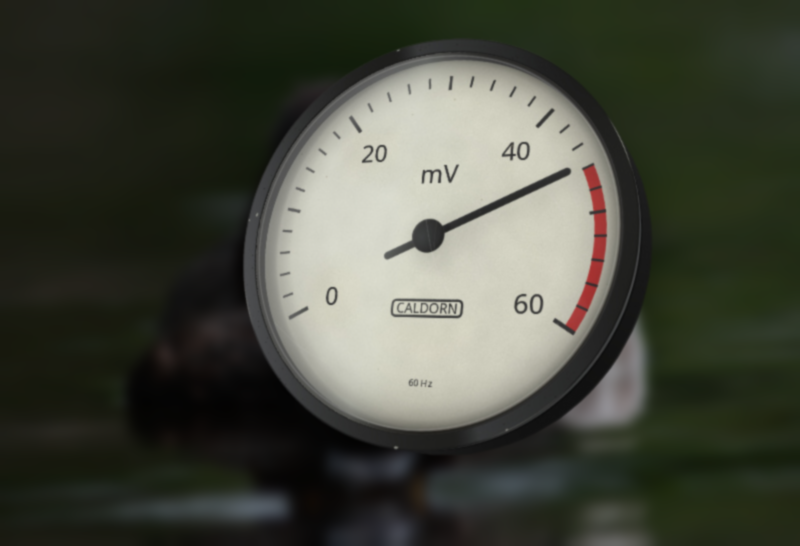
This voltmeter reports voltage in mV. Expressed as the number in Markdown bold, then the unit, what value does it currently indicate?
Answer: **46** mV
